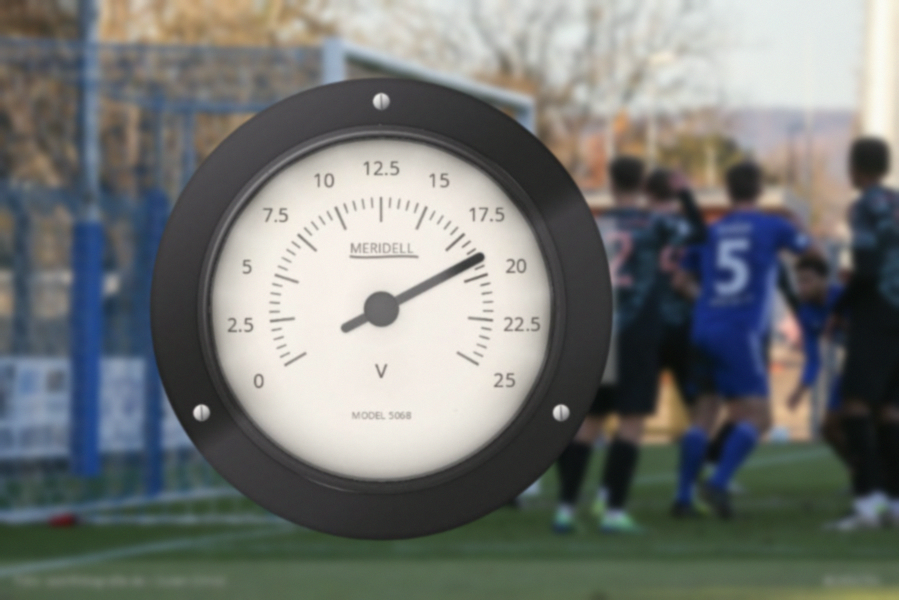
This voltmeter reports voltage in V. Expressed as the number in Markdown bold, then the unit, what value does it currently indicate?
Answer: **19** V
